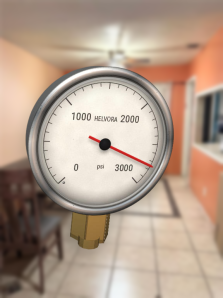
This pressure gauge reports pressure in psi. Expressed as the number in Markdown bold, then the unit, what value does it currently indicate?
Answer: **2750** psi
